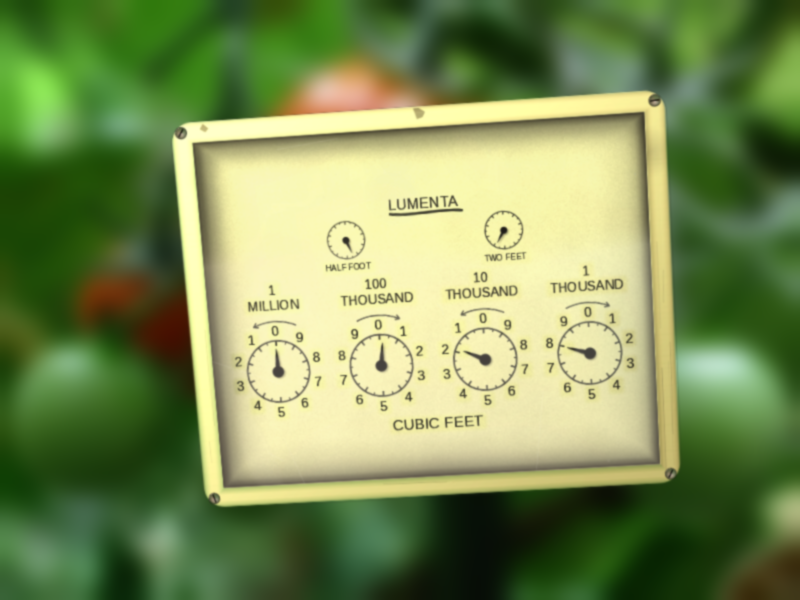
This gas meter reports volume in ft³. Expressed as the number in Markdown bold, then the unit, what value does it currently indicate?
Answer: **1800** ft³
